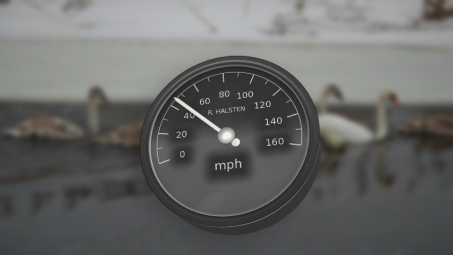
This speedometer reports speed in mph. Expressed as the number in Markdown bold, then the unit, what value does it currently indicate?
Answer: **45** mph
